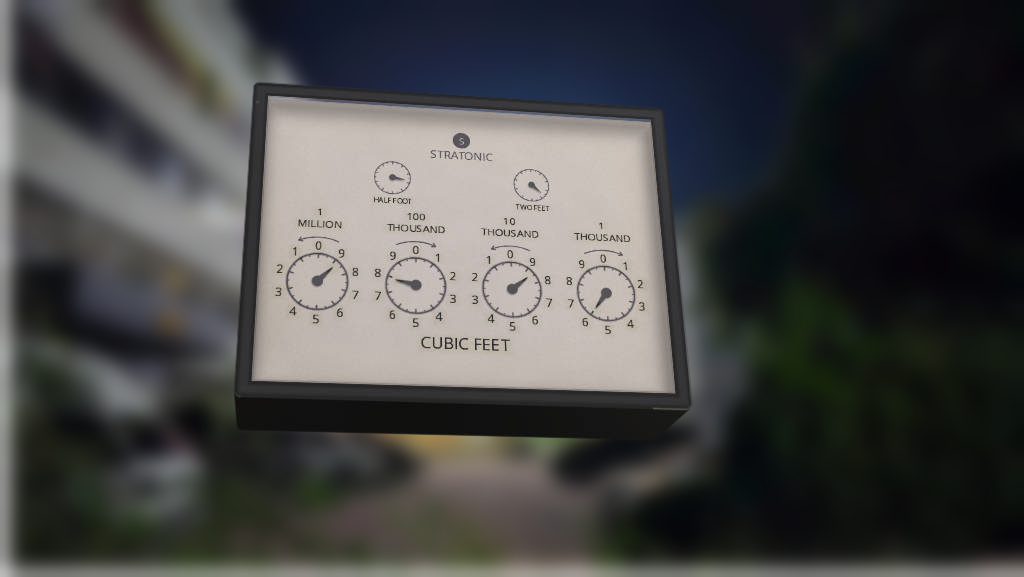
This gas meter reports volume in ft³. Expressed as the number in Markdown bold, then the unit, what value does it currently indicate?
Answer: **878600** ft³
